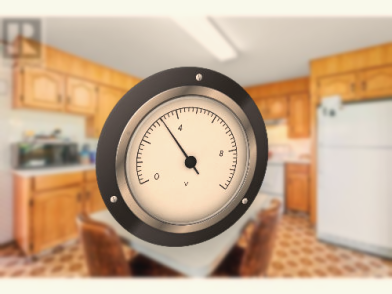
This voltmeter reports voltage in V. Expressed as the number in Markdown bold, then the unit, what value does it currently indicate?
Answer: **3.2** V
